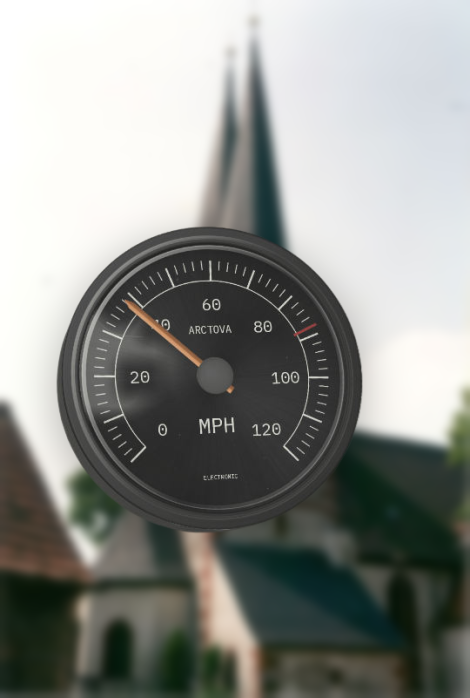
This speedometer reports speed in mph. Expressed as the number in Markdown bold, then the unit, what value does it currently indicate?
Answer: **38** mph
